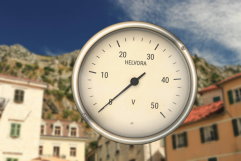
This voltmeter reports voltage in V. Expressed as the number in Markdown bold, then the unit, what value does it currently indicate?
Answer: **0** V
